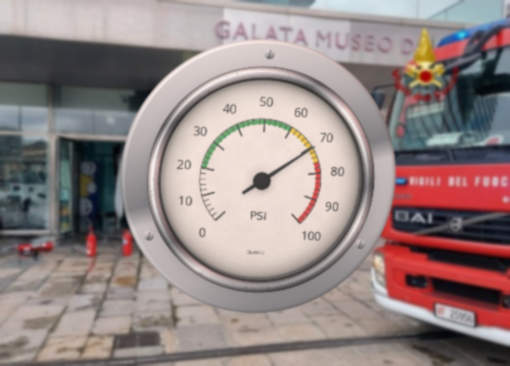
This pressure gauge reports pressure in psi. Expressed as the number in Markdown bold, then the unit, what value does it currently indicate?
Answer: **70** psi
